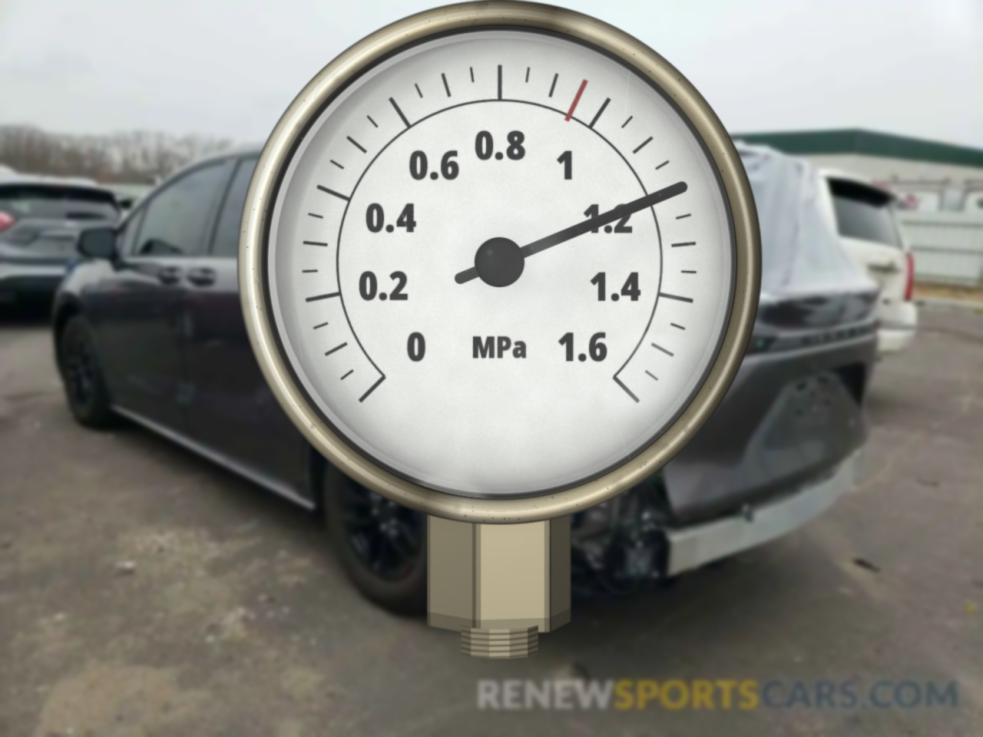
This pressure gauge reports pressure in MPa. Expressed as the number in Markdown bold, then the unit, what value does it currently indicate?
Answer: **1.2** MPa
